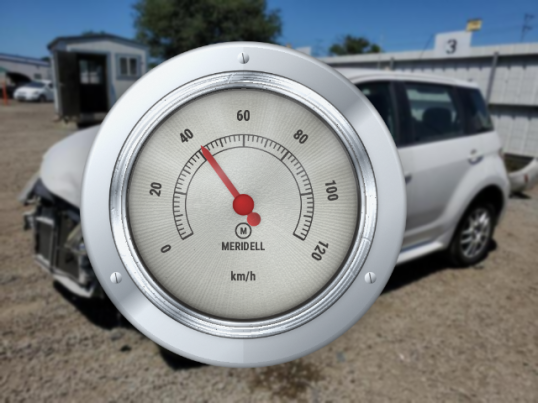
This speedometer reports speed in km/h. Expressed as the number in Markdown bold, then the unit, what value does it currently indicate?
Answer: **42** km/h
